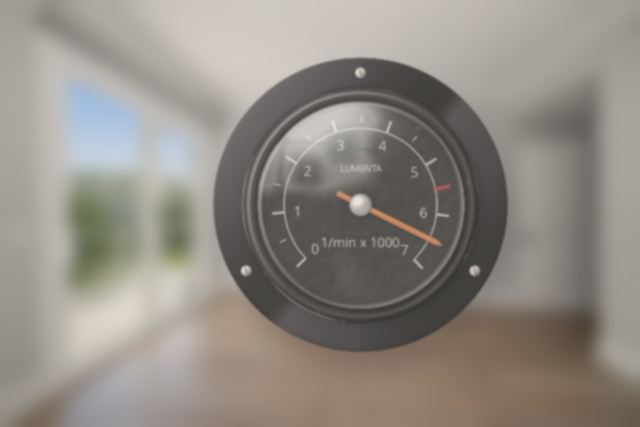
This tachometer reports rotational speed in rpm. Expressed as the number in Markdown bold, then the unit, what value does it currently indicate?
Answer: **6500** rpm
